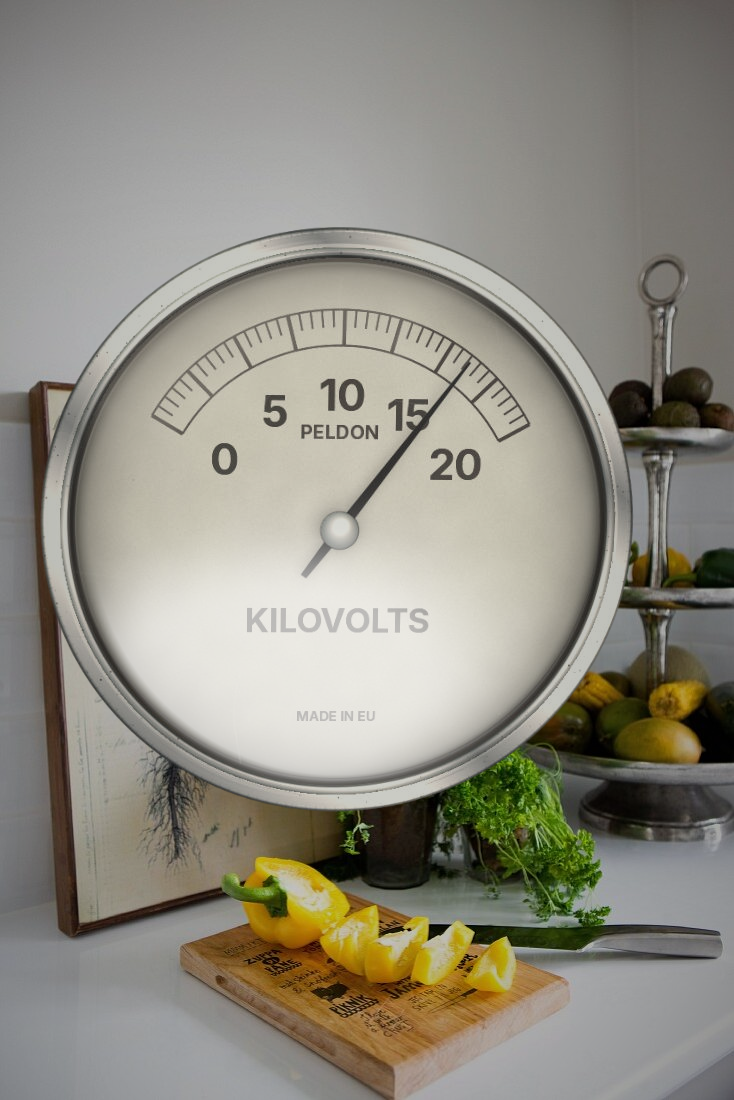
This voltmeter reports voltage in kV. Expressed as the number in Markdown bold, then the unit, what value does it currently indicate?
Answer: **16** kV
